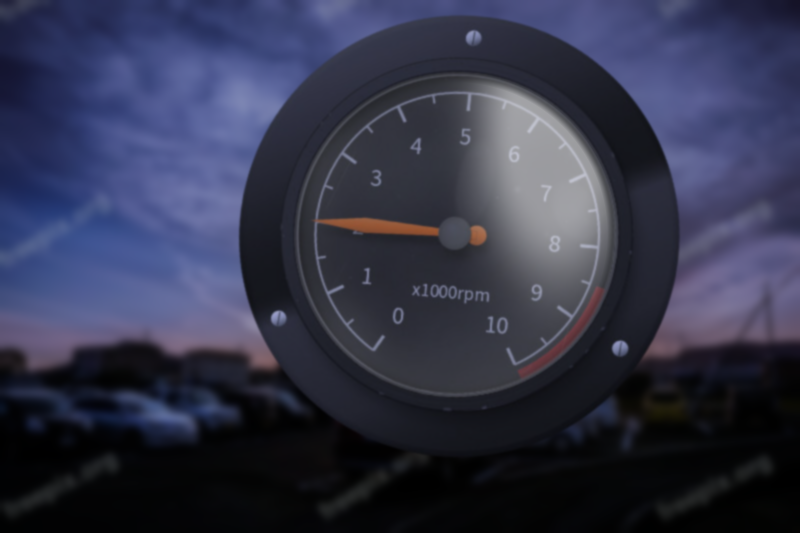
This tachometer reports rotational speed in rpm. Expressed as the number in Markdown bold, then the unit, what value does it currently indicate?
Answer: **2000** rpm
